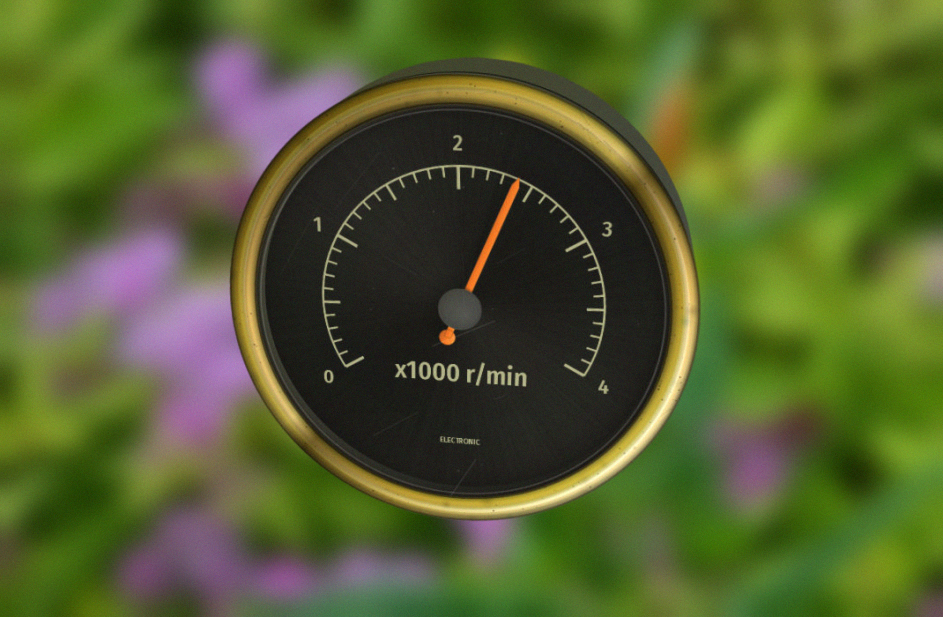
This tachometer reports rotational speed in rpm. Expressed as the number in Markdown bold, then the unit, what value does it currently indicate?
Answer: **2400** rpm
